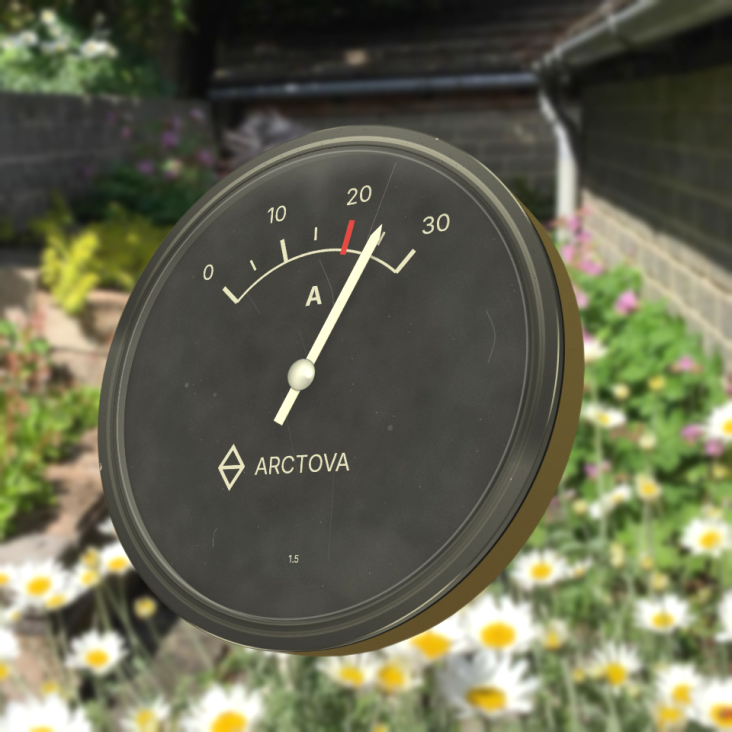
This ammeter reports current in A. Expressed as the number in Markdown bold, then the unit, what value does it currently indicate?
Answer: **25** A
